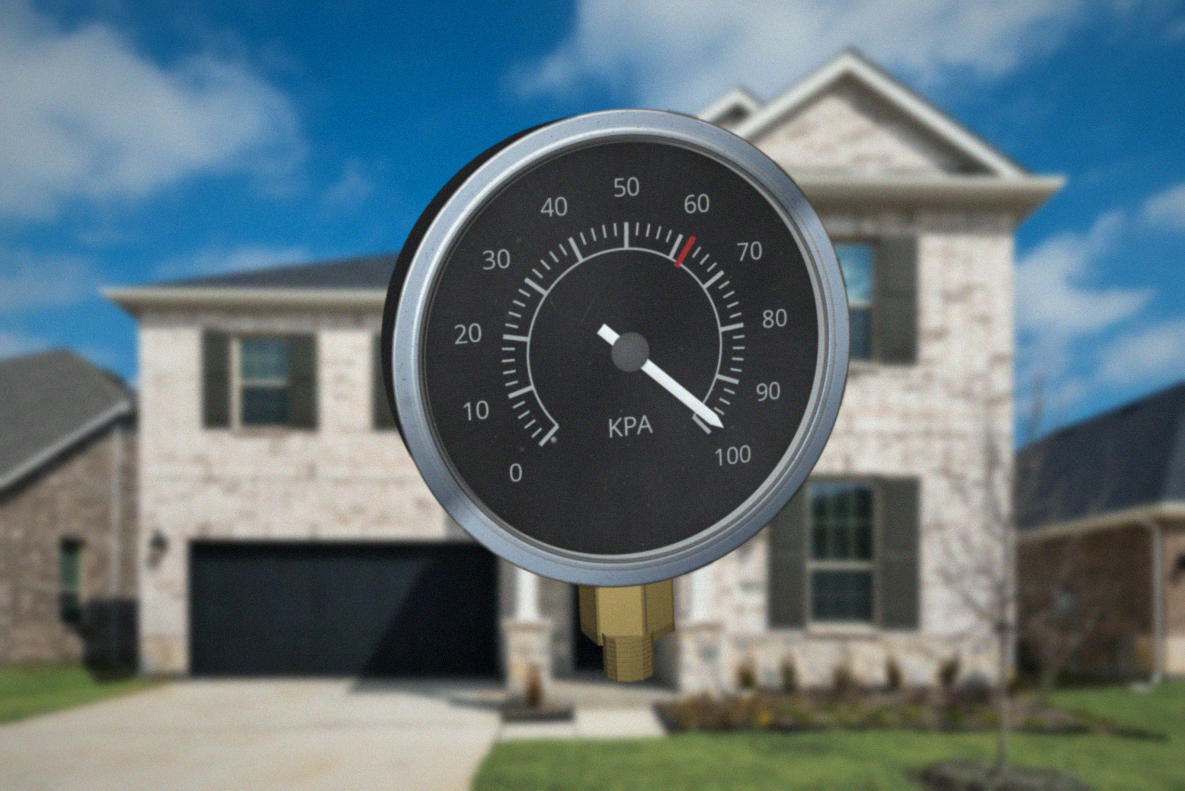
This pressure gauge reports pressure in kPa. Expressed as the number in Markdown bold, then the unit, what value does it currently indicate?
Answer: **98** kPa
